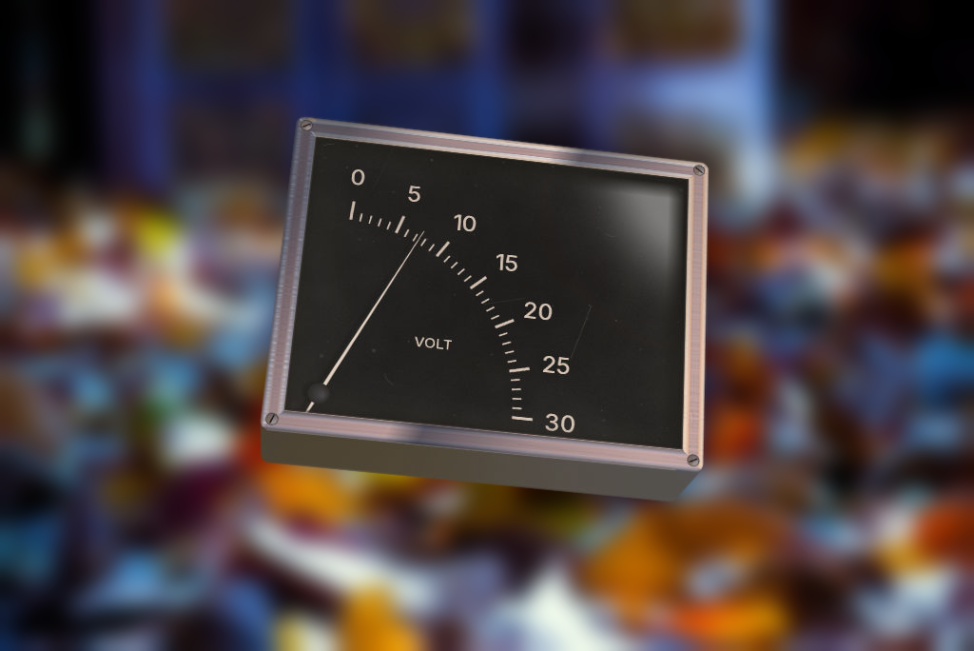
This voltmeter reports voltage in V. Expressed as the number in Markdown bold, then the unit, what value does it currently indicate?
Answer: **7.5** V
